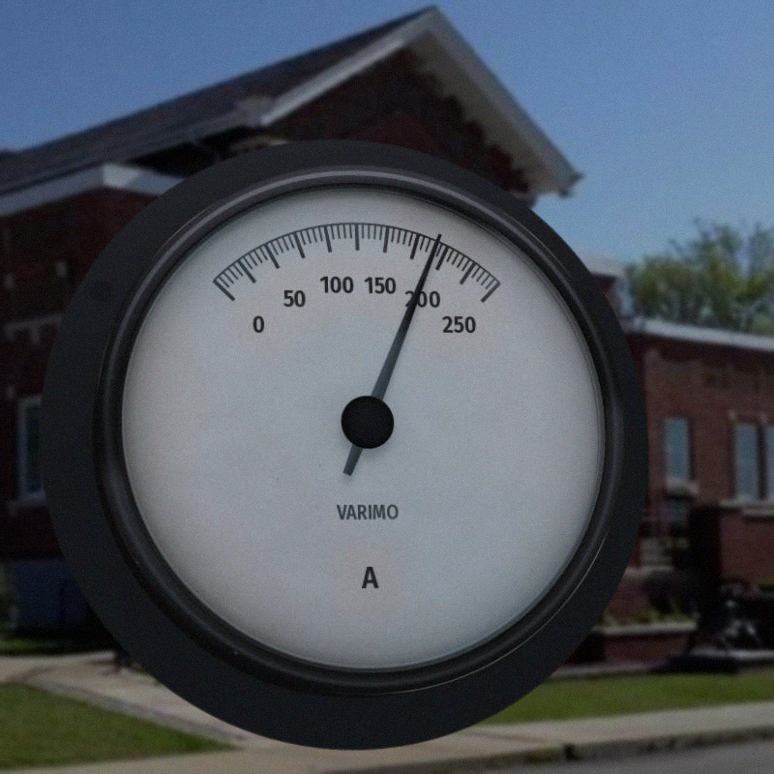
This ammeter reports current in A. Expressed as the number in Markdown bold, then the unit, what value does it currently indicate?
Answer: **190** A
